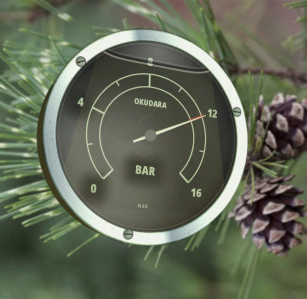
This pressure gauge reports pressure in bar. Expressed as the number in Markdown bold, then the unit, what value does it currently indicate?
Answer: **12** bar
